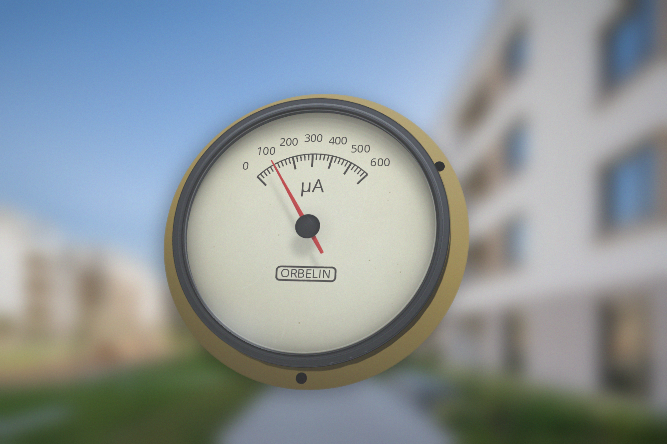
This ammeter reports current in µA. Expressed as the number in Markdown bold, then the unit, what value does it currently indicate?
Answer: **100** µA
